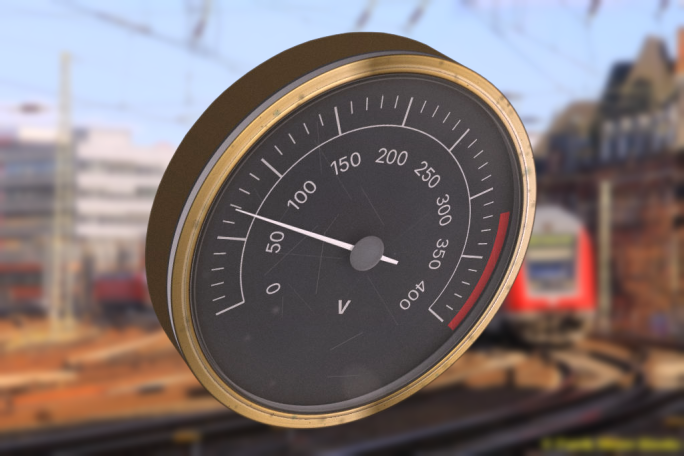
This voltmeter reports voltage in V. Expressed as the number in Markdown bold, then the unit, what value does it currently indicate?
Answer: **70** V
